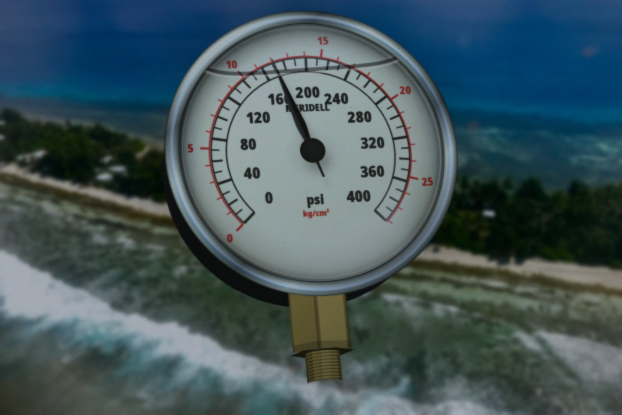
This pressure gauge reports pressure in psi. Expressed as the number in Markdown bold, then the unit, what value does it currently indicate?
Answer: **170** psi
